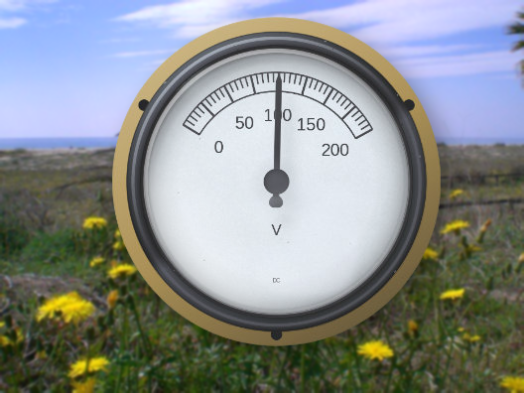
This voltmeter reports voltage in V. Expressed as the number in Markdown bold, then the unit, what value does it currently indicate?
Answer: **100** V
